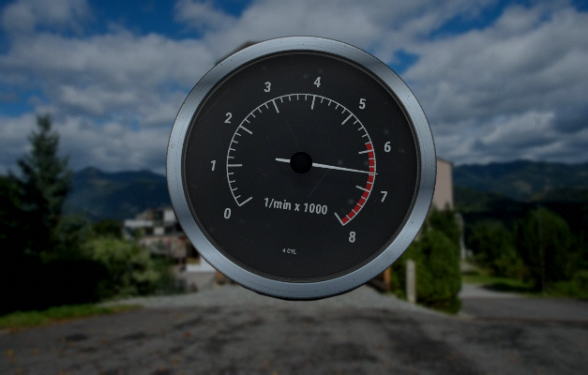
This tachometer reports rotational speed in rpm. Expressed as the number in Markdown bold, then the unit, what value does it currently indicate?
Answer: **6600** rpm
